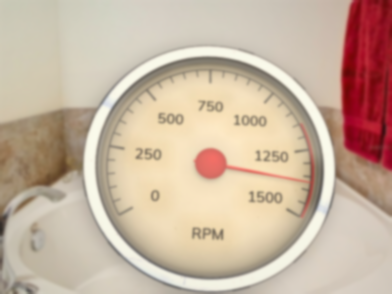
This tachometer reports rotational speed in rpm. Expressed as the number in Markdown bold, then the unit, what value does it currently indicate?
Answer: **1375** rpm
